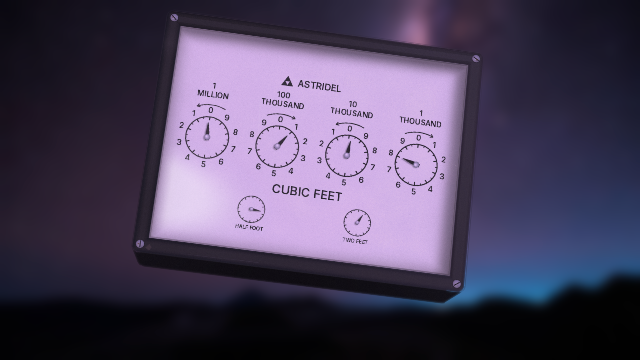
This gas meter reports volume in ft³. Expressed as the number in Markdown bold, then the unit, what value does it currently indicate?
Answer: **9800** ft³
